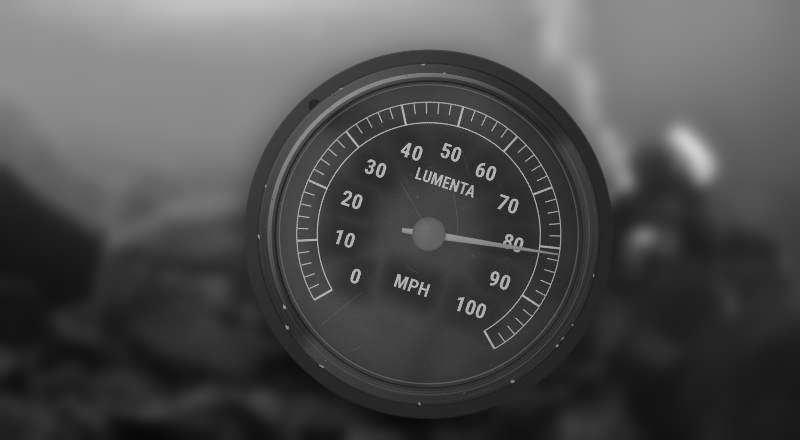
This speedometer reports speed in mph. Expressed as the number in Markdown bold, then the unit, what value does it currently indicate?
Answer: **81** mph
